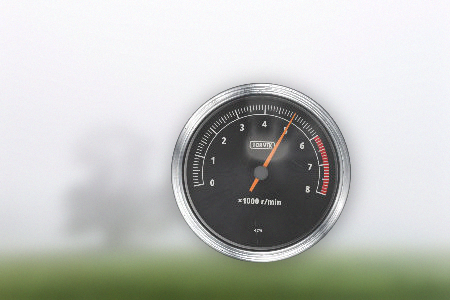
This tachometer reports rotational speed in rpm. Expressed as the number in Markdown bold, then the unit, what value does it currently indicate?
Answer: **5000** rpm
